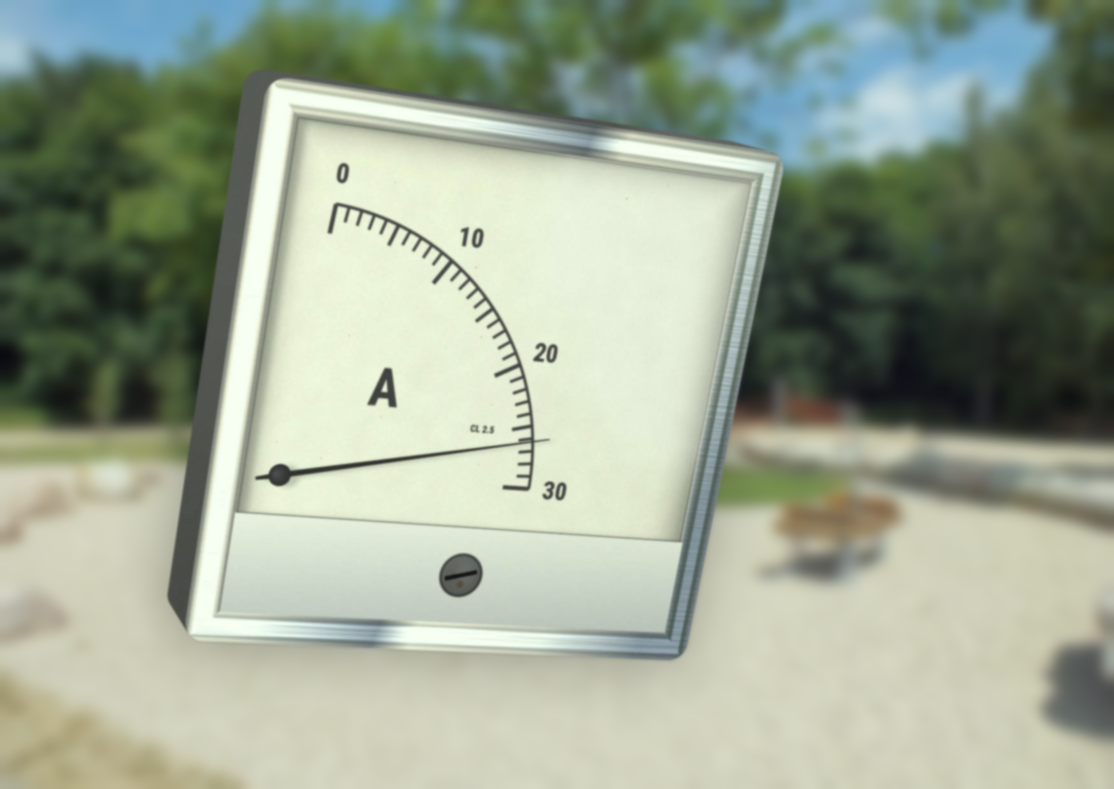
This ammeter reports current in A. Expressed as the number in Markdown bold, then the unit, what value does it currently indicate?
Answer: **26** A
